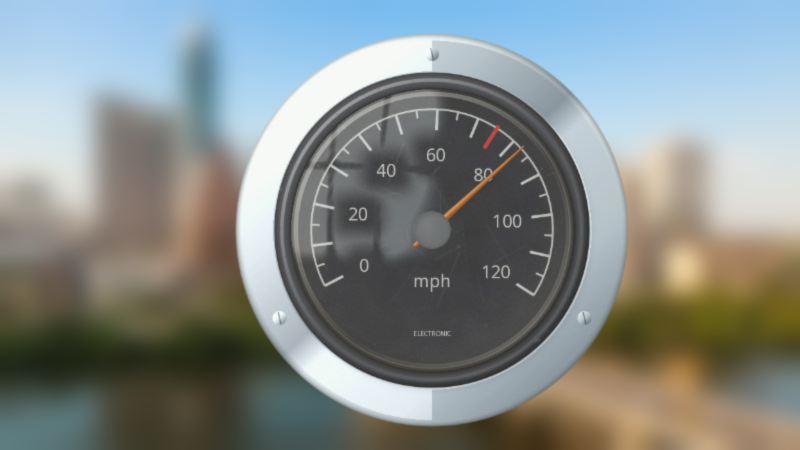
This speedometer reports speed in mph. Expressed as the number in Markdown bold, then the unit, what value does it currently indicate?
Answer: **82.5** mph
